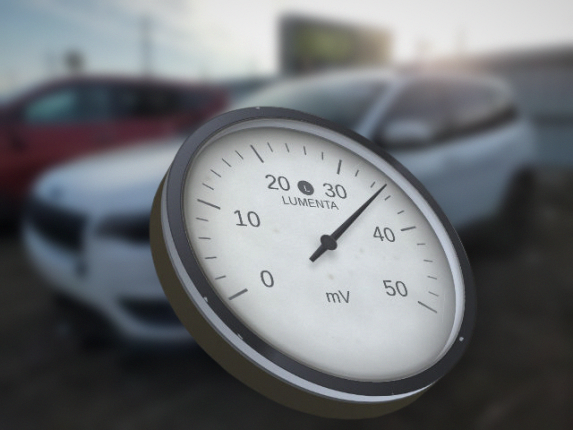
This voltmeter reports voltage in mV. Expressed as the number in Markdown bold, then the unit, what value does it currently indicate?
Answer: **35** mV
